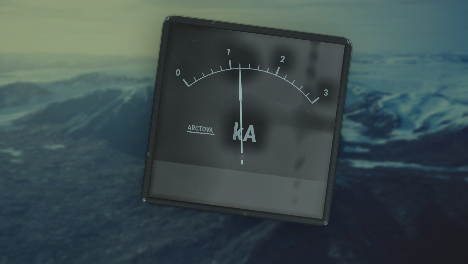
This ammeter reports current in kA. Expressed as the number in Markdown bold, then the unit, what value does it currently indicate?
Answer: **1.2** kA
